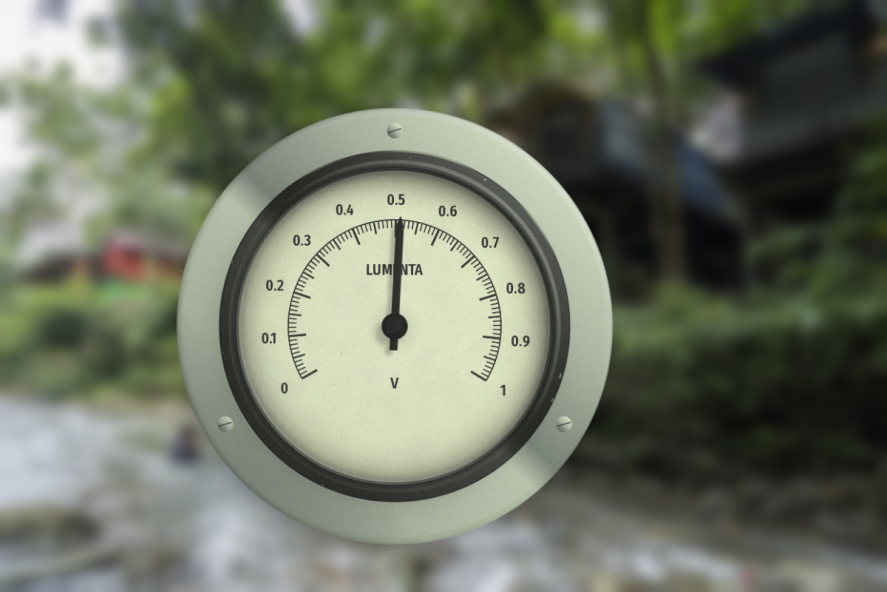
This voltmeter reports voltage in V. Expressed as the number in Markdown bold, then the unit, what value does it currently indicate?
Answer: **0.51** V
